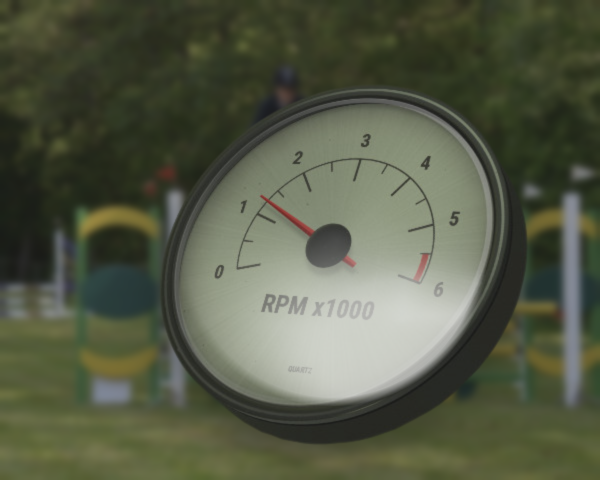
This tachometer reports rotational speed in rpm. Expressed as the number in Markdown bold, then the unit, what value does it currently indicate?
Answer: **1250** rpm
